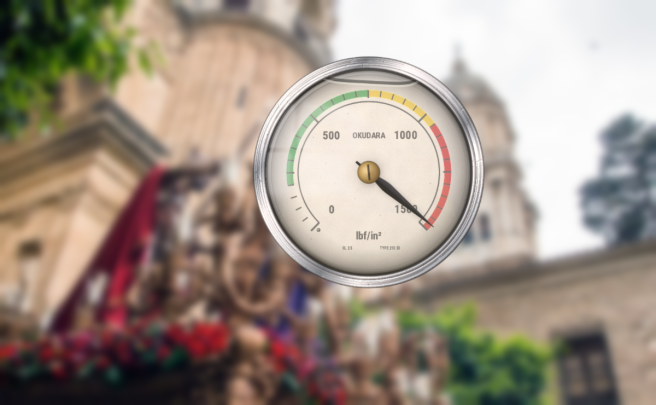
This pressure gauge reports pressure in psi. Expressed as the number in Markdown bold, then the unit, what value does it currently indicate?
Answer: **1475** psi
